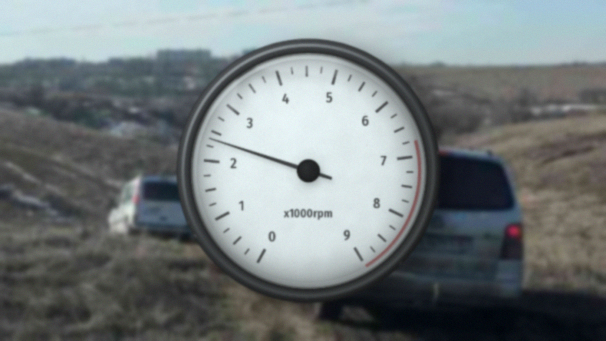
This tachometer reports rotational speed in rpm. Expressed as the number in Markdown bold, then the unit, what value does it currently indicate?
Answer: **2375** rpm
